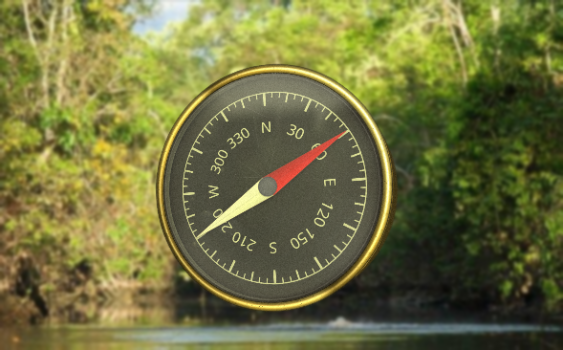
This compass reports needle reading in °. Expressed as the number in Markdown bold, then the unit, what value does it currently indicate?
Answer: **60** °
